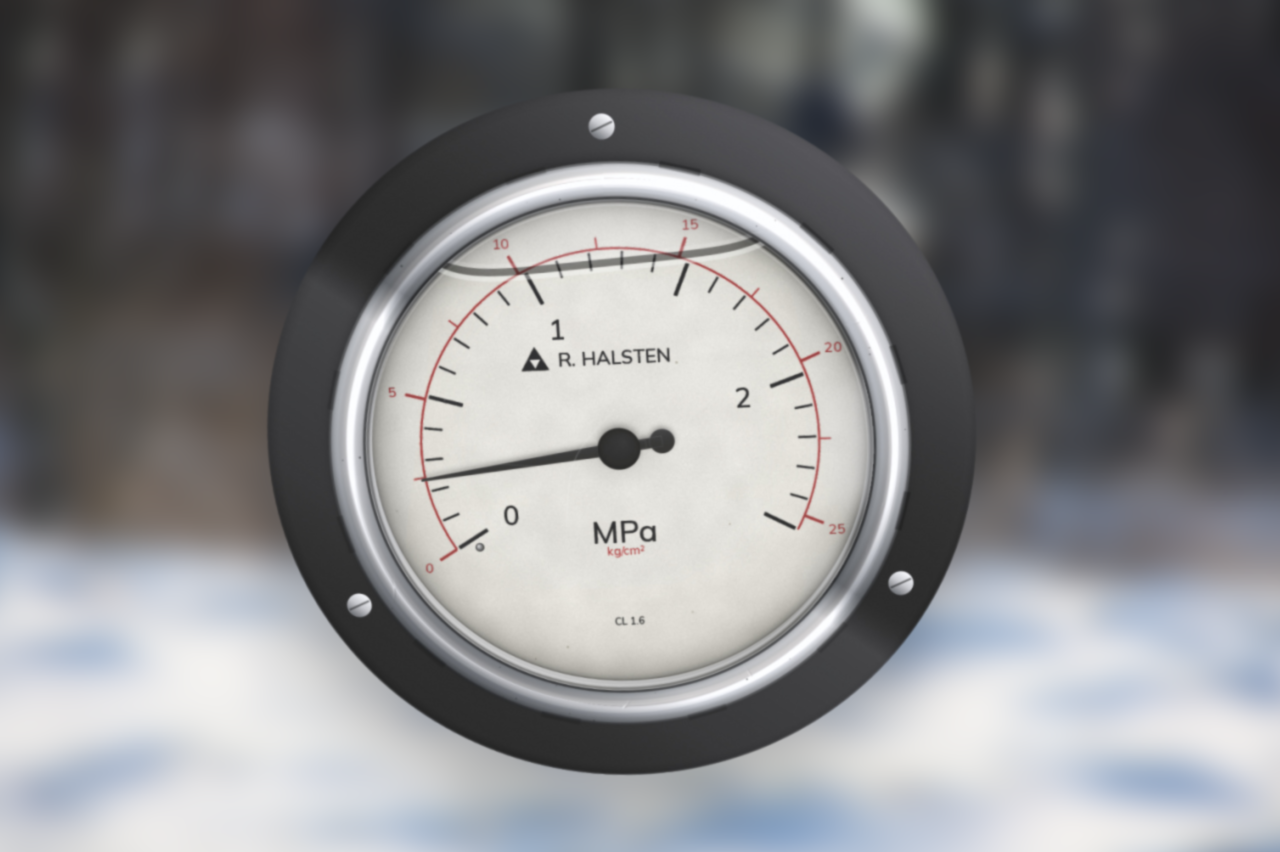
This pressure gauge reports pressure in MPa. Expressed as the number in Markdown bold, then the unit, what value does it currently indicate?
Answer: **0.25** MPa
